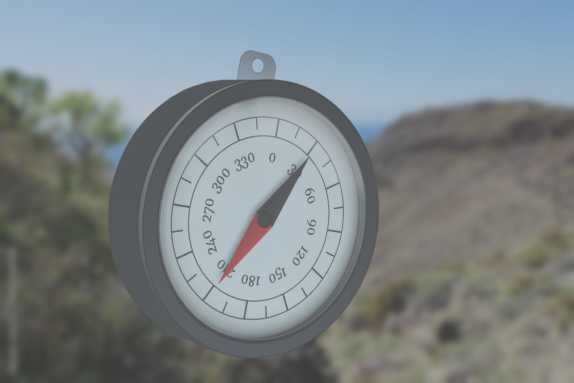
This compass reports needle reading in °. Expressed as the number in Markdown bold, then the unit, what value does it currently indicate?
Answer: **210** °
